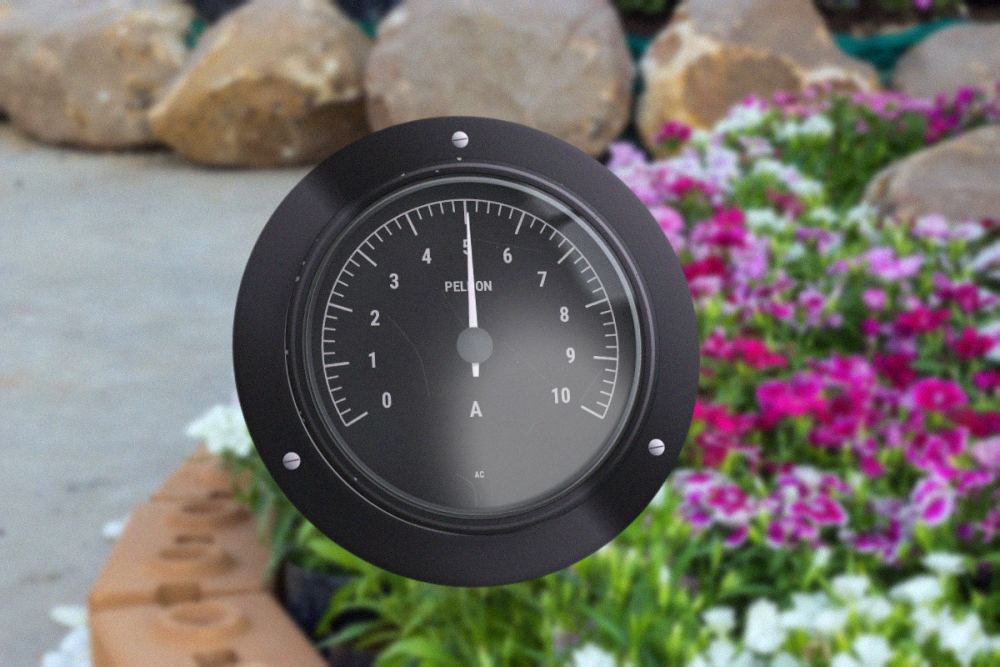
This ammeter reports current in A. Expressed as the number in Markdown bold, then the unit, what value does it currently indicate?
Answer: **5** A
